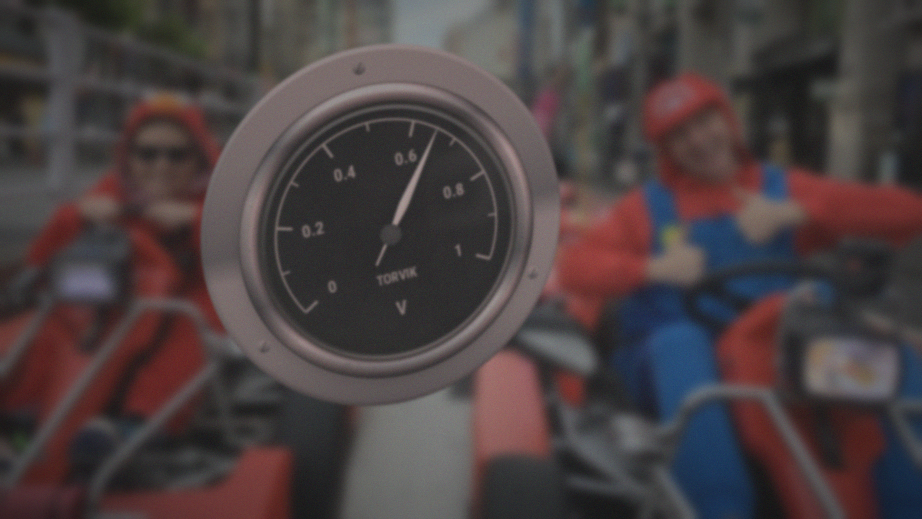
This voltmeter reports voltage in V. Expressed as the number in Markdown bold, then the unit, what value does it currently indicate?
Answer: **0.65** V
